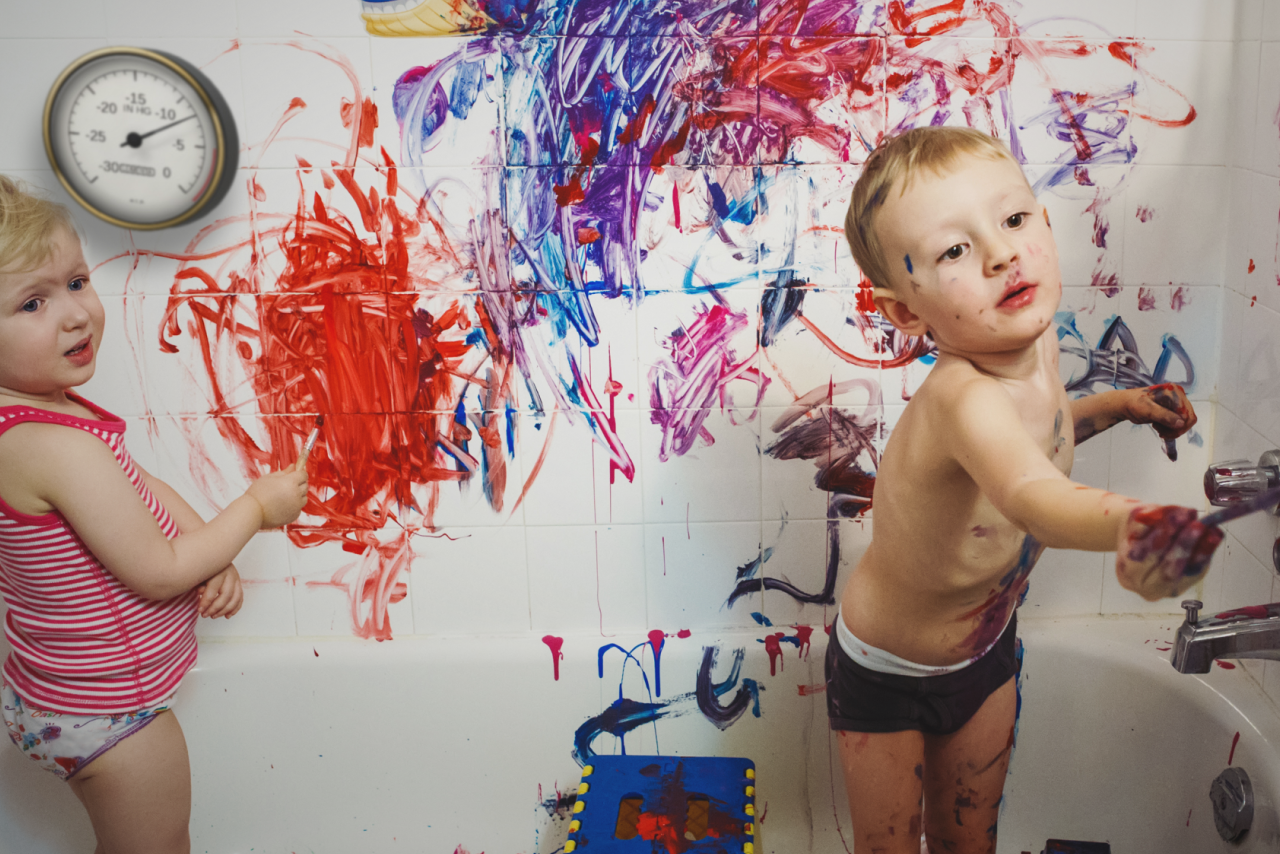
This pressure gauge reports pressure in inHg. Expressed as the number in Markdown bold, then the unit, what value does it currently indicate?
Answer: **-8** inHg
